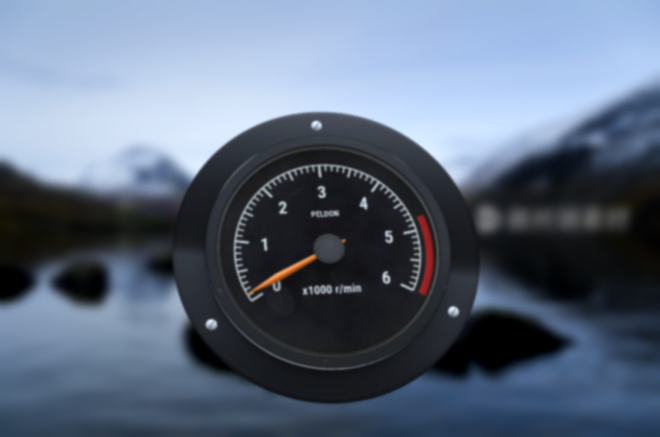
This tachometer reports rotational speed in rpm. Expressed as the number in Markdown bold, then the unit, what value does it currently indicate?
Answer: **100** rpm
